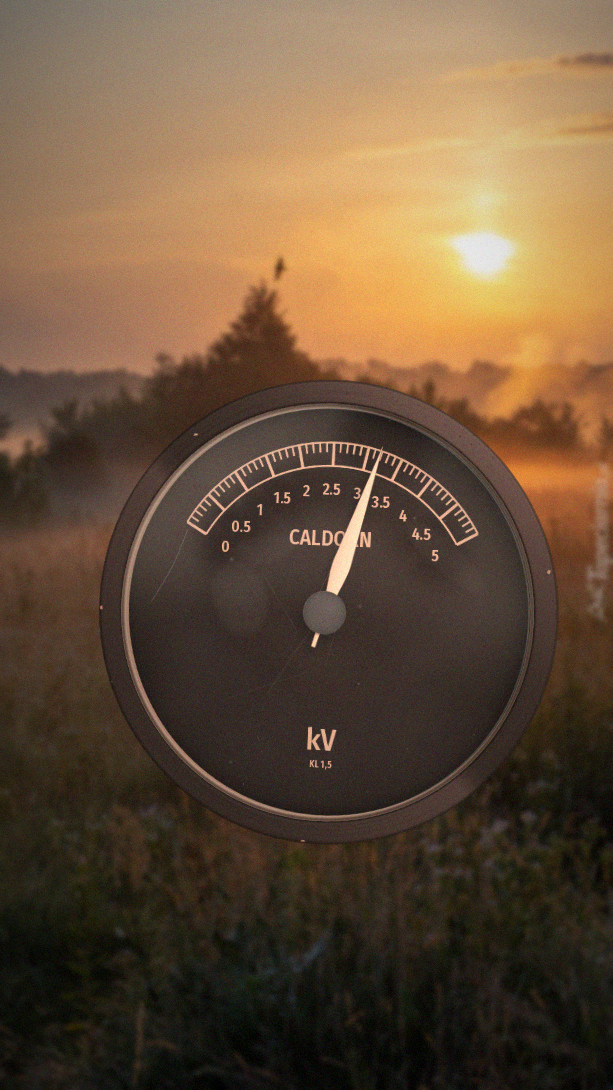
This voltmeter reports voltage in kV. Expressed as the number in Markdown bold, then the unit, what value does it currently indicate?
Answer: **3.2** kV
